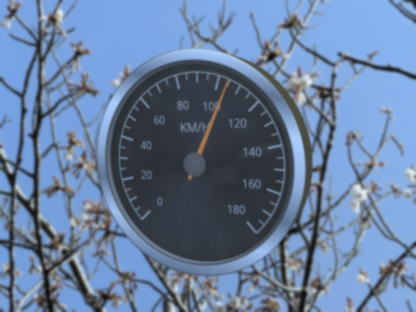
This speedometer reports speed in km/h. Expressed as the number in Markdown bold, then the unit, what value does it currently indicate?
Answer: **105** km/h
